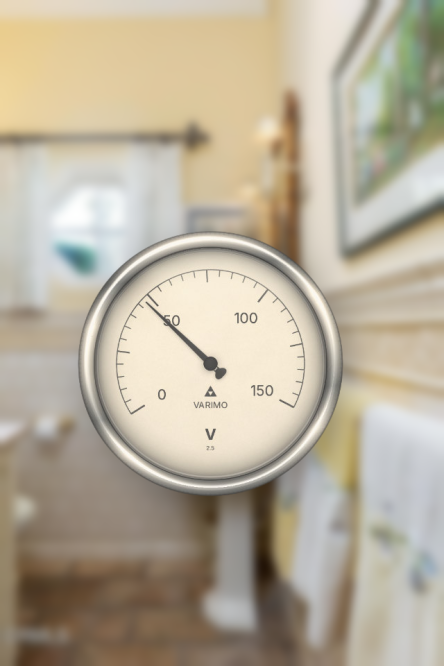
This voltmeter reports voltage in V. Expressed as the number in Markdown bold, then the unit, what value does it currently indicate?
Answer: **47.5** V
